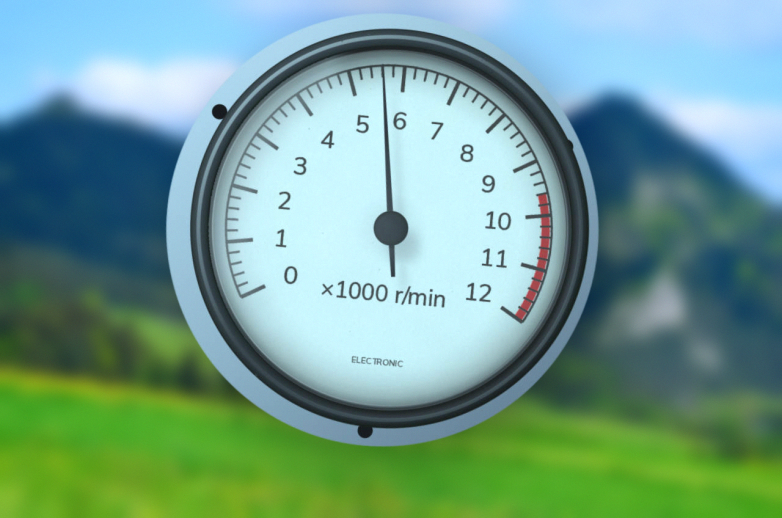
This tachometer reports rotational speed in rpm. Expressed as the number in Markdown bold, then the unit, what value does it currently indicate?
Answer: **5600** rpm
